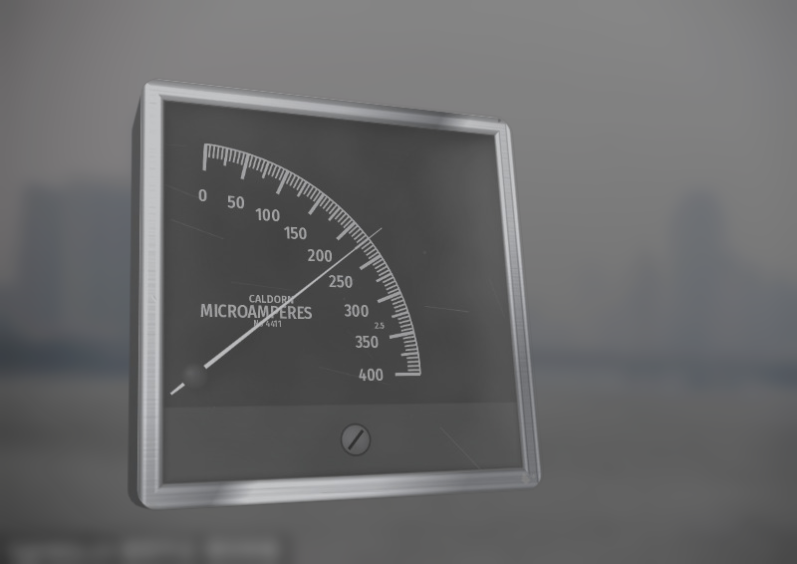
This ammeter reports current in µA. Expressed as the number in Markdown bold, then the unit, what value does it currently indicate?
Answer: **225** µA
